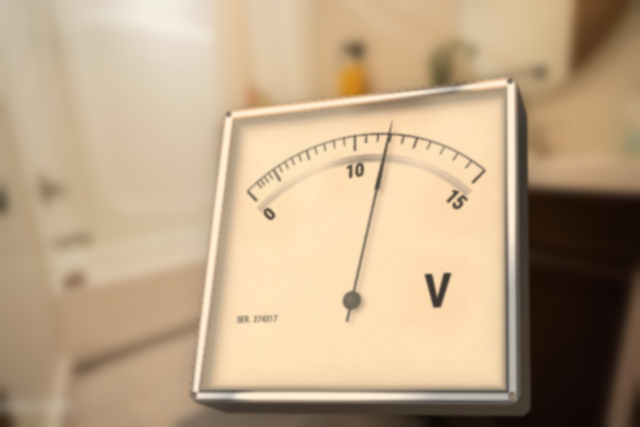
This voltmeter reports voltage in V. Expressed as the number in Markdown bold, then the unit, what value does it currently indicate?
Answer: **11.5** V
